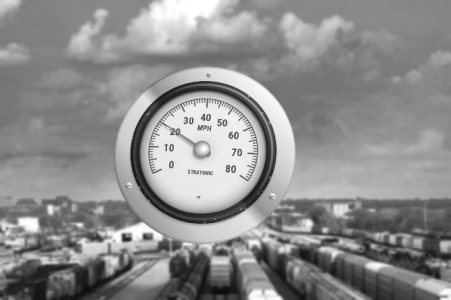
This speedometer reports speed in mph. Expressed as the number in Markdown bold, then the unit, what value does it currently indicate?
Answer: **20** mph
